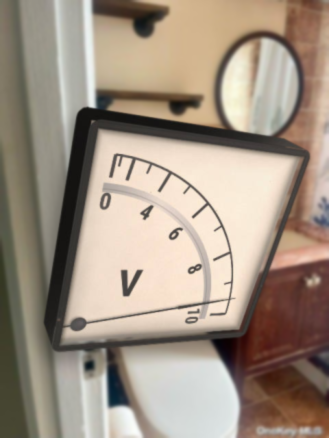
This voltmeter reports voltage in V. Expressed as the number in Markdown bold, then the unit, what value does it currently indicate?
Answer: **9.5** V
